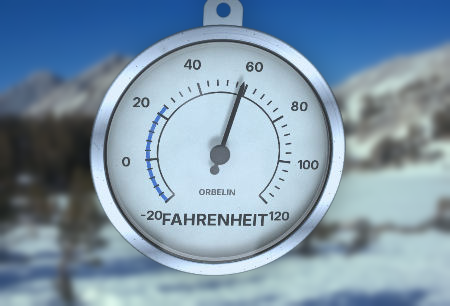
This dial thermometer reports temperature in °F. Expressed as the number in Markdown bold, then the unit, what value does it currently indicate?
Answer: **58** °F
